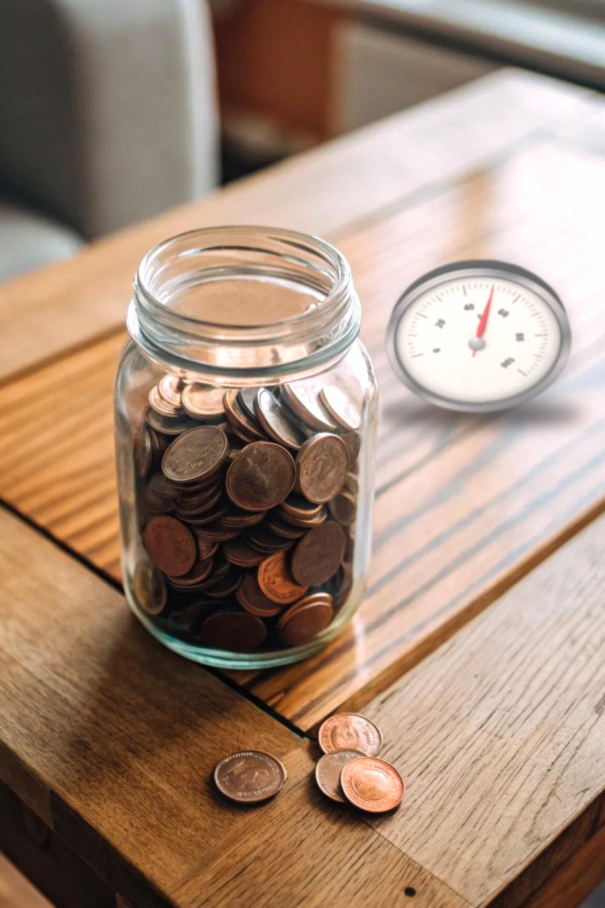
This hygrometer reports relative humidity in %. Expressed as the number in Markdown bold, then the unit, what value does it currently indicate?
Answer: **50** %
